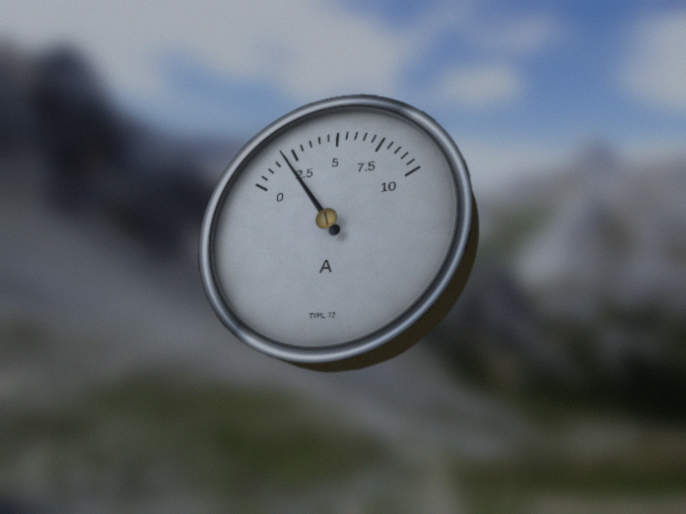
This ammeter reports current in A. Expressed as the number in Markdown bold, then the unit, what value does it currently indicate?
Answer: **2** A
